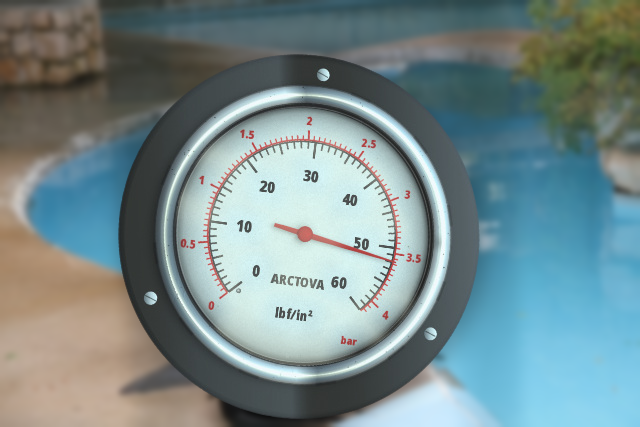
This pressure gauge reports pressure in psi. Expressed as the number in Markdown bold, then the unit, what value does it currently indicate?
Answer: **52** psi
